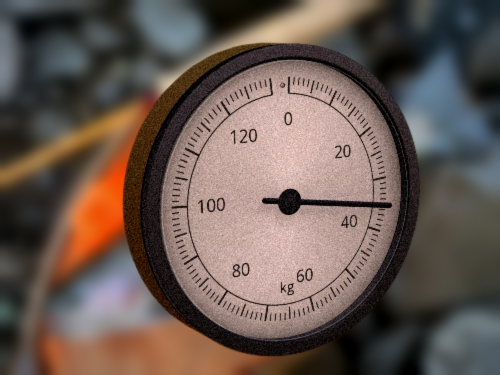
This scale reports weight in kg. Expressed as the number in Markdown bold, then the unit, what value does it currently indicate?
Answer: **35** kg
